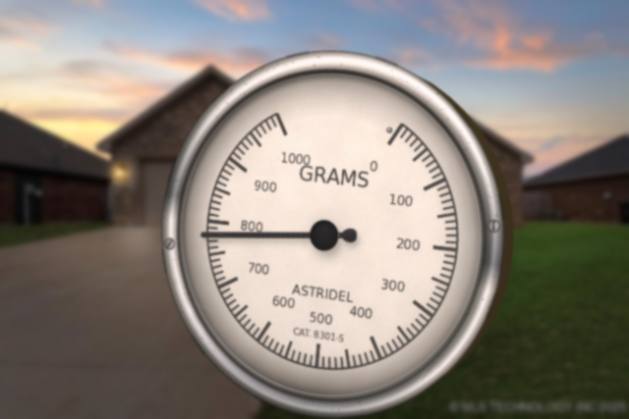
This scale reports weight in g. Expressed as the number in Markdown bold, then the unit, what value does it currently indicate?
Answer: **780** g
